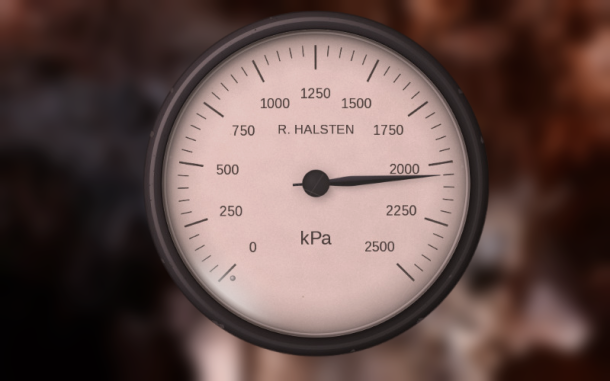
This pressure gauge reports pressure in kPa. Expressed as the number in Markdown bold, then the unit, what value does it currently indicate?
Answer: **2050** kPa
